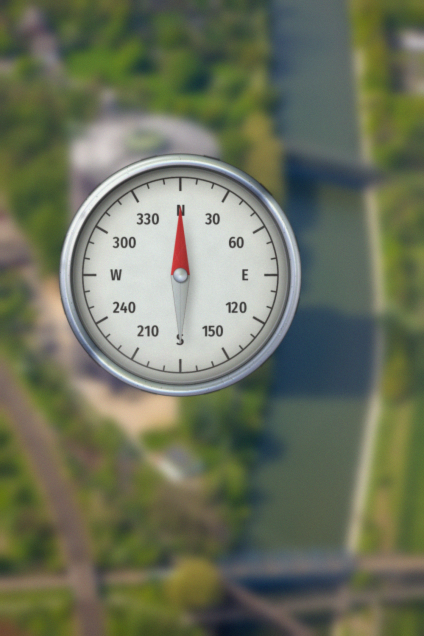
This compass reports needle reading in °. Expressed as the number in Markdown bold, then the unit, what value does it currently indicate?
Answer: **0** °
